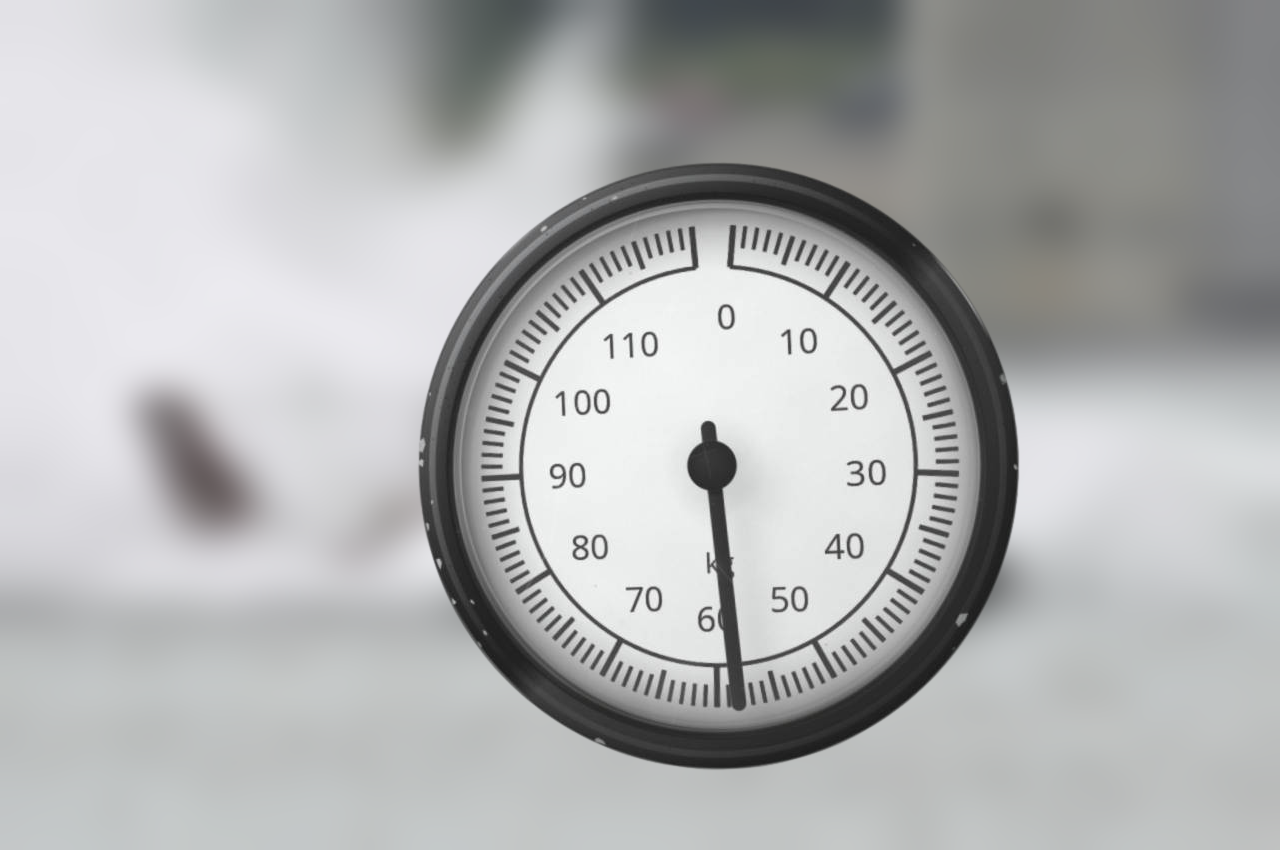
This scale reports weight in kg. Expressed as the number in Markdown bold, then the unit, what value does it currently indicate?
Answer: **58** kg
